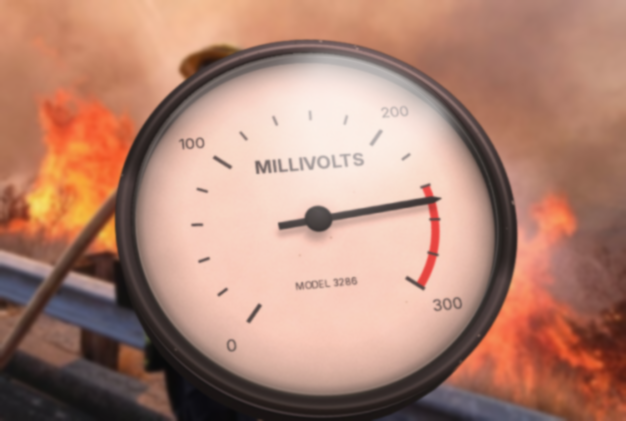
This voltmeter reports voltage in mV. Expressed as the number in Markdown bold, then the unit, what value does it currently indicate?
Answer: **250** mV
